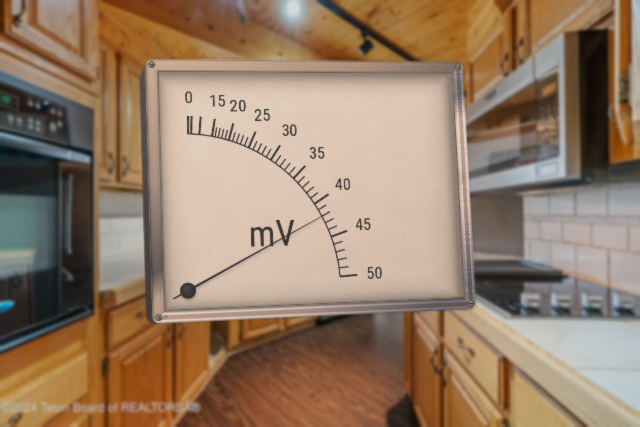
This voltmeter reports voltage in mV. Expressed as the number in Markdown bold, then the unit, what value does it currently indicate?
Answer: **42** mV
